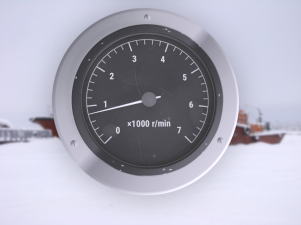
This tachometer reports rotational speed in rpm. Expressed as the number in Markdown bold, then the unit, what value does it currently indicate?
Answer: **800** rpm
